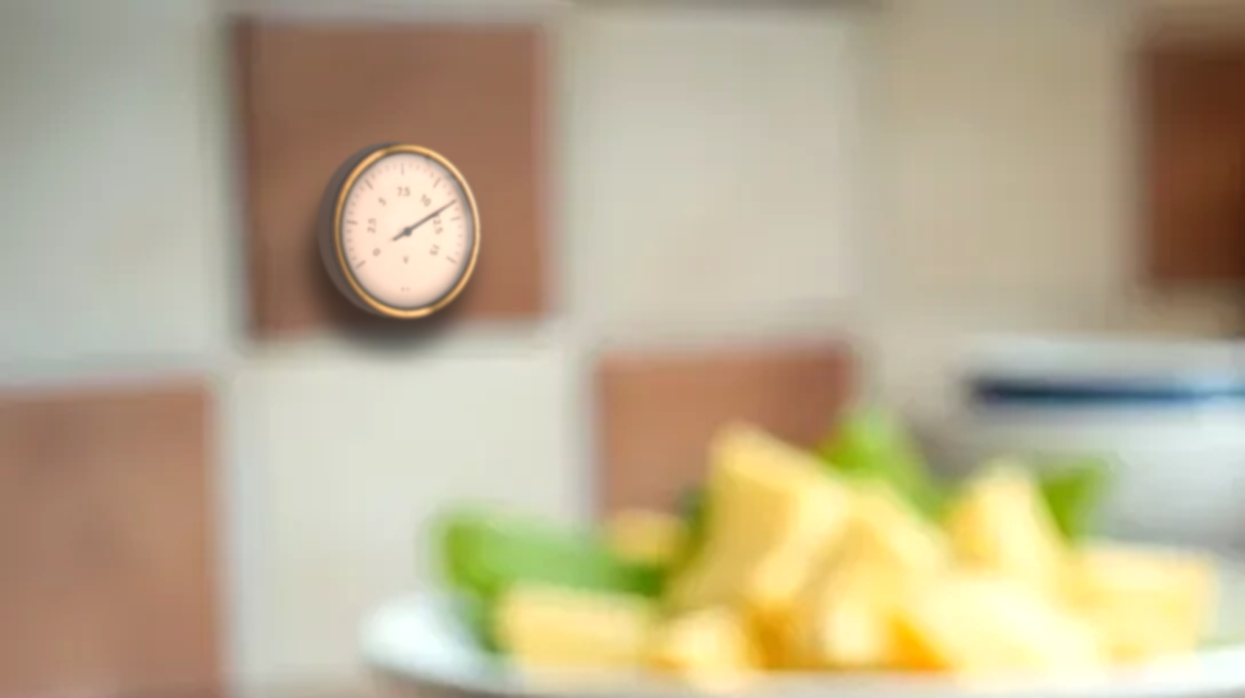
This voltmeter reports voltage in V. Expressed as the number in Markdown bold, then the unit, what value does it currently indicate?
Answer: **11.5** V
